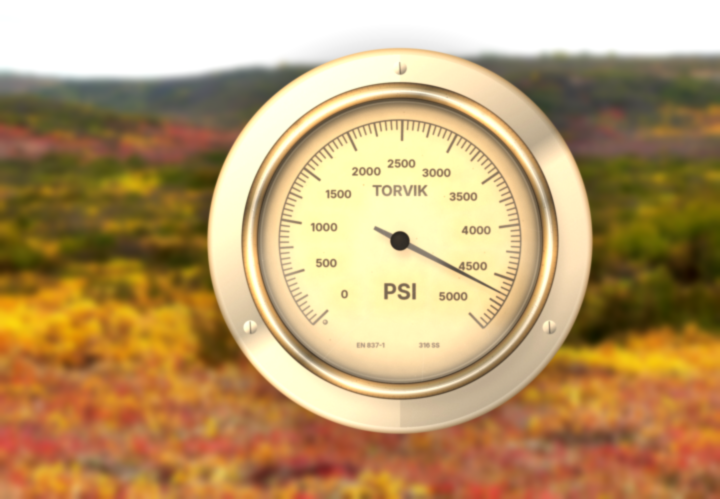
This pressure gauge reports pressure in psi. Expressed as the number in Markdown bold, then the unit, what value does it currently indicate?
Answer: **4650** psi
